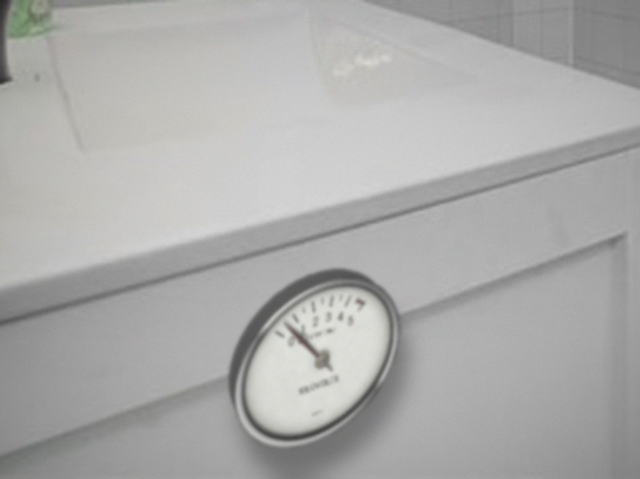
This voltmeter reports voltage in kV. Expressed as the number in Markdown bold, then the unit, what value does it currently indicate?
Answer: **0.5** kV
